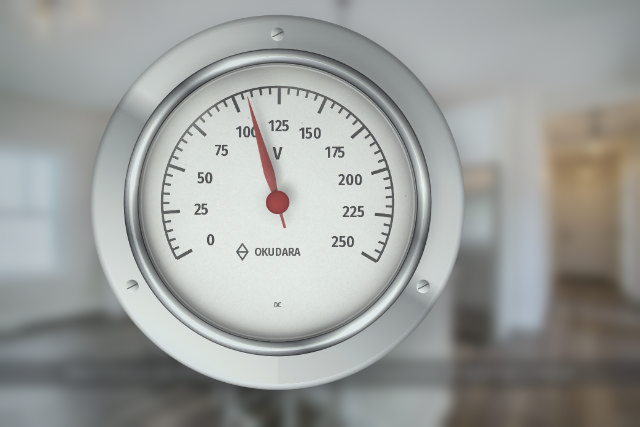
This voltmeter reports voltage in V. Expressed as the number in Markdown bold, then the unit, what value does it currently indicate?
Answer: **107.5** V
